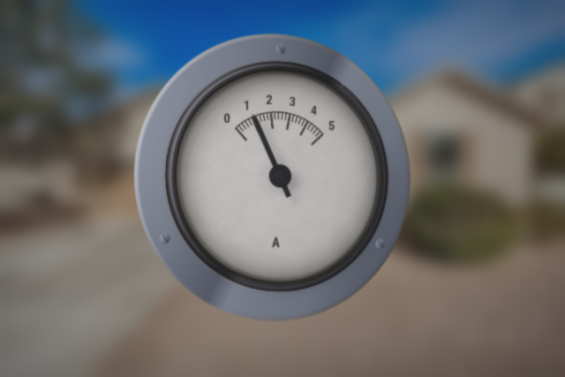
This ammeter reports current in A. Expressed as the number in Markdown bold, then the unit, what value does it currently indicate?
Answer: **1** A
